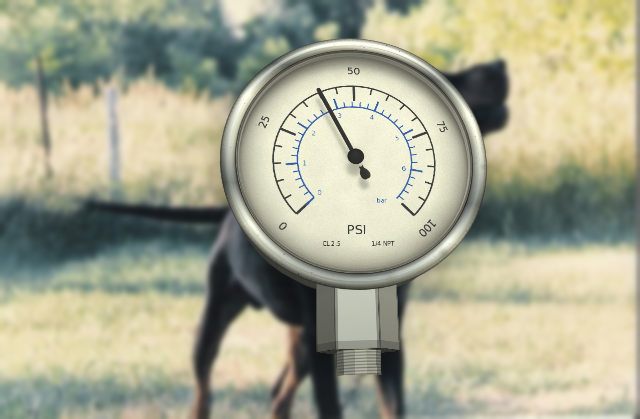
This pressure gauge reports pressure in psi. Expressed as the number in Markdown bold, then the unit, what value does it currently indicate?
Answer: **40** psi
